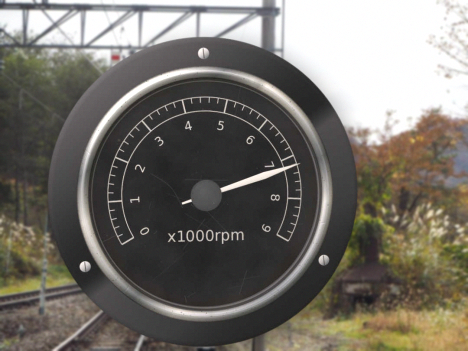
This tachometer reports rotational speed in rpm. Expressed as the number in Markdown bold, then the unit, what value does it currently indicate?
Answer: **7200** rpm
